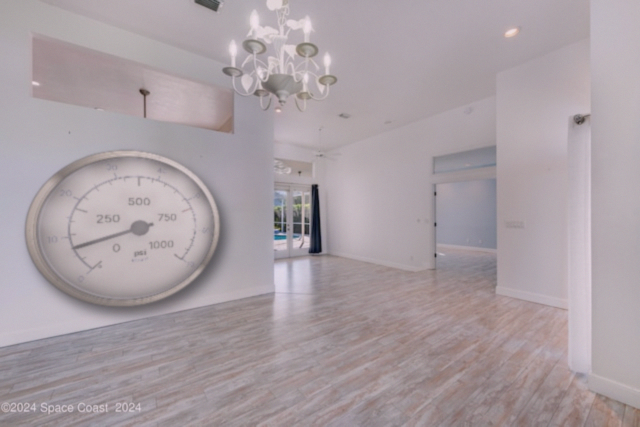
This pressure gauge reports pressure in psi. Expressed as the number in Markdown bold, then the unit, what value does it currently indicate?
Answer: **100** psi
